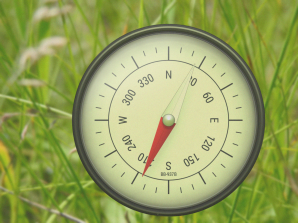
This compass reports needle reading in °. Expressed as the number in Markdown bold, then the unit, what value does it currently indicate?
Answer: **205** °
